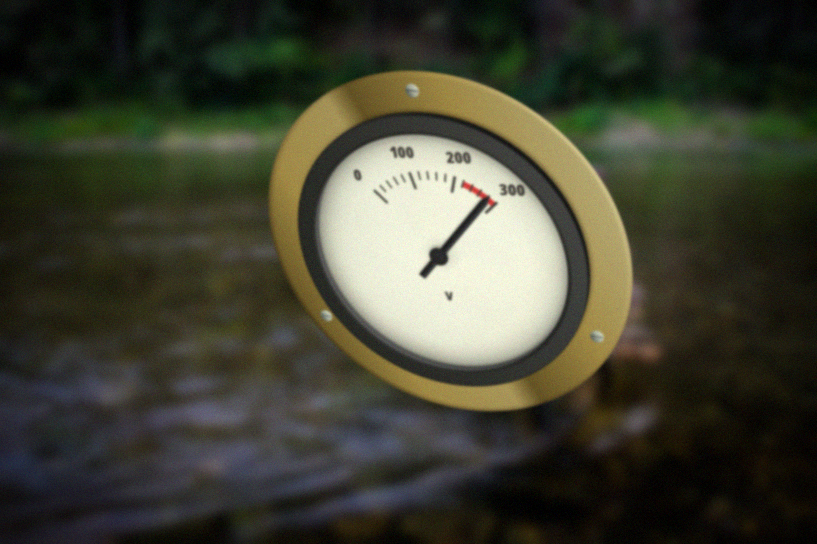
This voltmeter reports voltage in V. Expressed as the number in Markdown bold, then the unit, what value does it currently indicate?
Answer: **280** V
